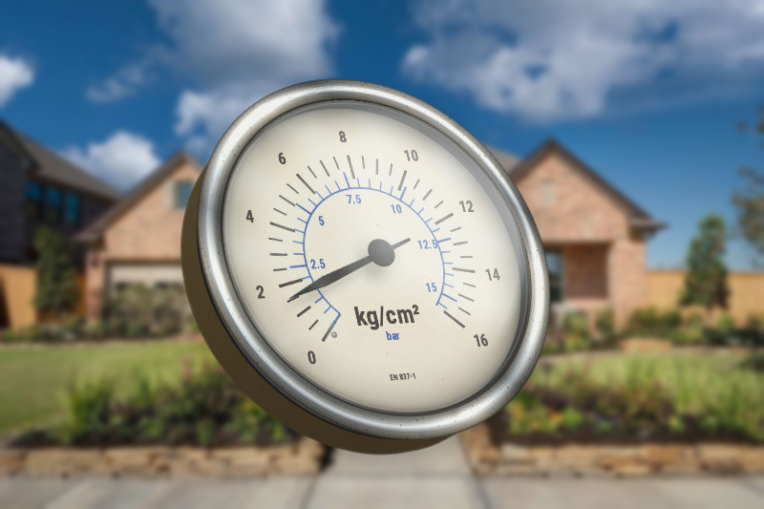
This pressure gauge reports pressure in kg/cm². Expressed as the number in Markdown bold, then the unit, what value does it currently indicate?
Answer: **1.5** kg/cm²
